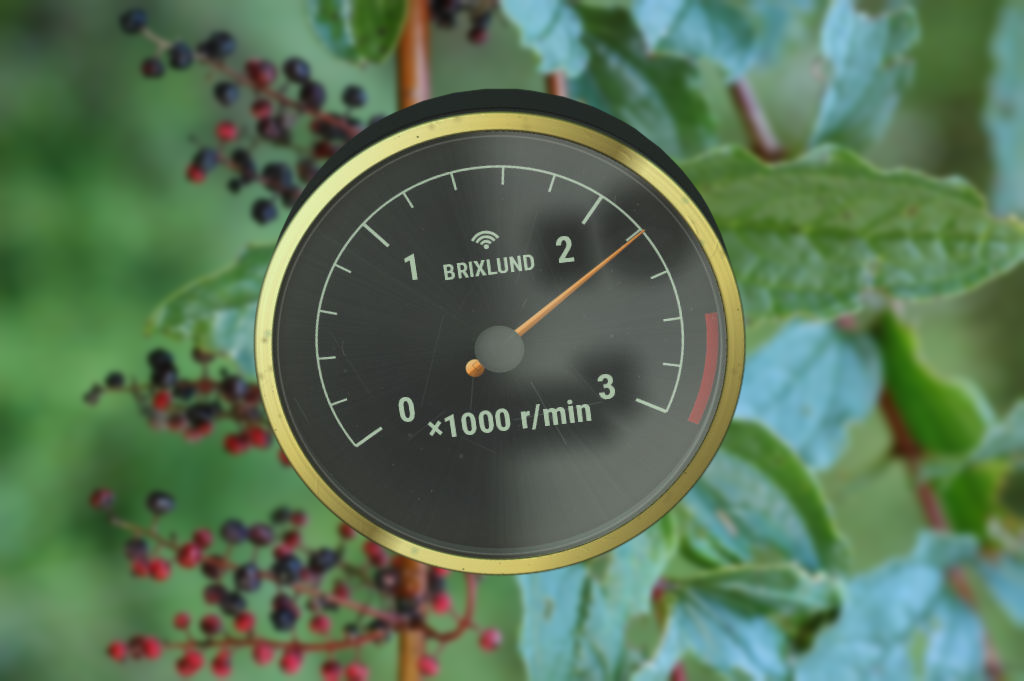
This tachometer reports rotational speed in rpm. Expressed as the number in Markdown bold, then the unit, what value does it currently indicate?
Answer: **2200** rpm
